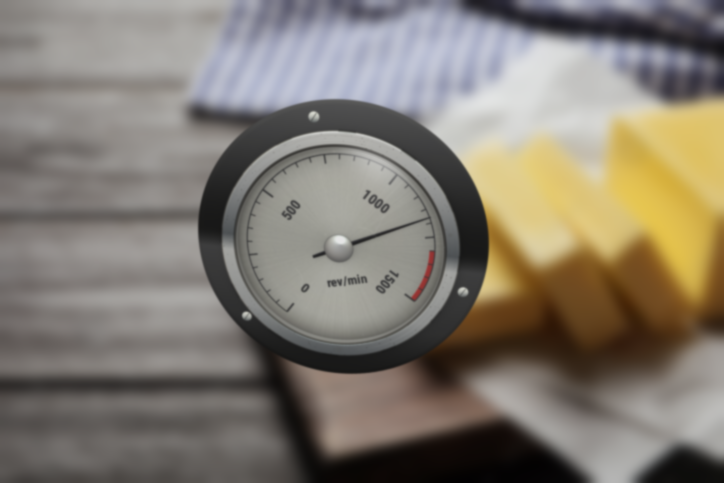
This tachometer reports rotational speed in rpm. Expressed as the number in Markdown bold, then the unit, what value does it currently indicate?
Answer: **1175** rpm
